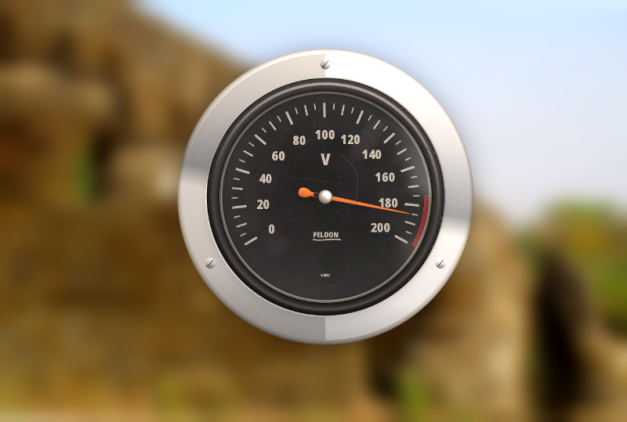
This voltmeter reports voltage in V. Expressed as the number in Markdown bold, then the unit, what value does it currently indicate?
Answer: **185** V
